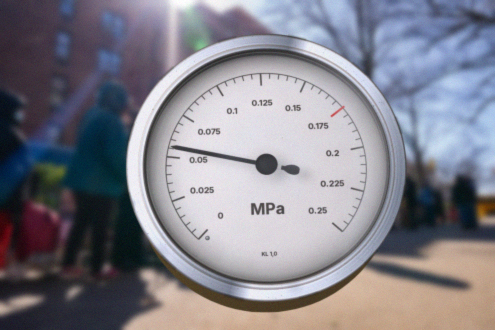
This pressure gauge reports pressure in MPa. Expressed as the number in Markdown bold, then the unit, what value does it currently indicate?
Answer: **0.055** MPa
